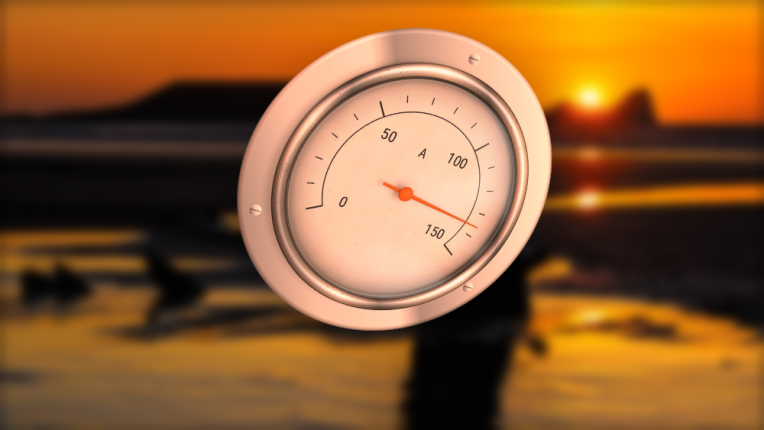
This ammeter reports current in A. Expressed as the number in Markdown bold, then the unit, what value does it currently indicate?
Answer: **135** A
